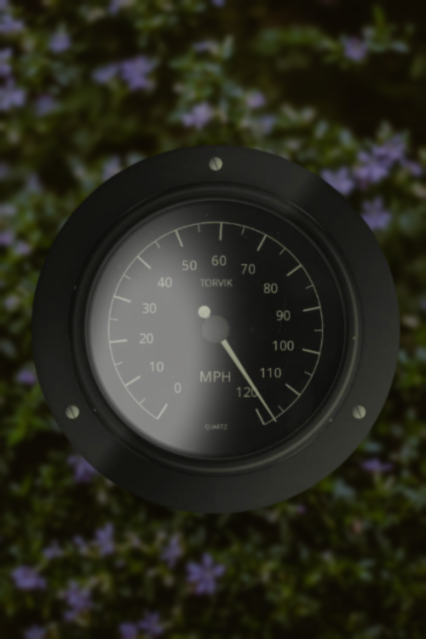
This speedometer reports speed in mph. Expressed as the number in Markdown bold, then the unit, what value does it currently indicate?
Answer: **117.5** mph
